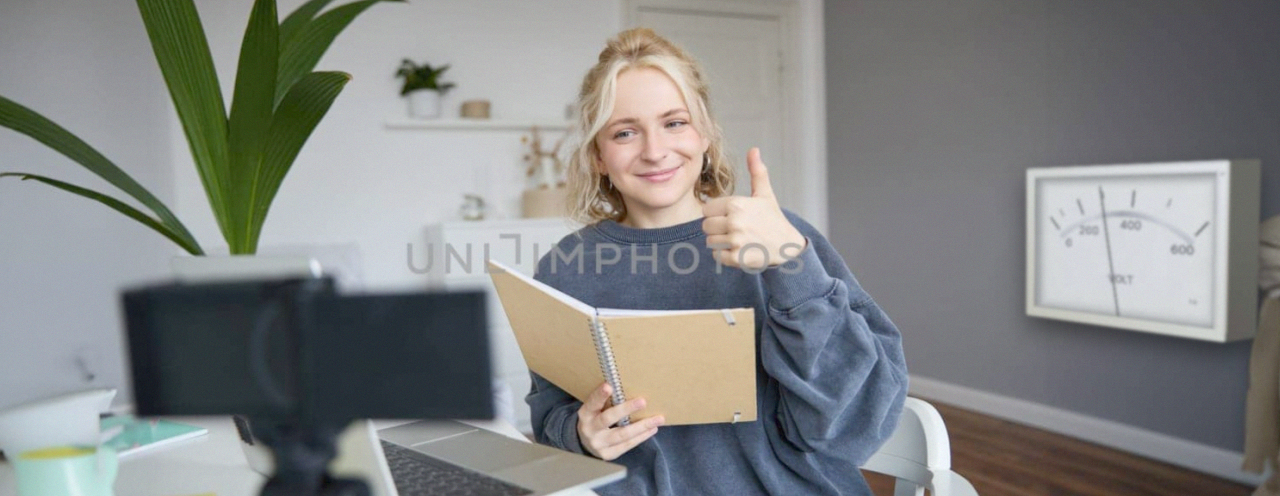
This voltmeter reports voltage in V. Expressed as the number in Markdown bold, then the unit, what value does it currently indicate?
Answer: **300** V
